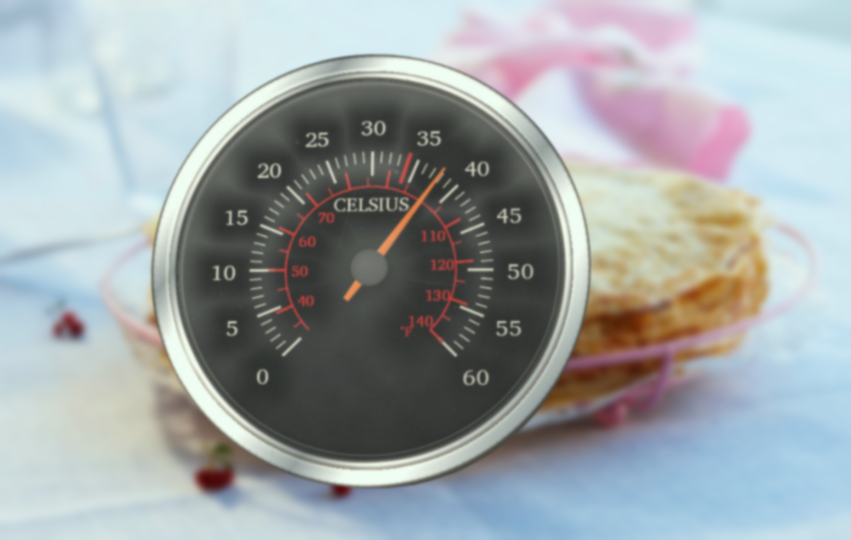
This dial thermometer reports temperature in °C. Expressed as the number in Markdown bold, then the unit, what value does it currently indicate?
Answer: **38** °C
